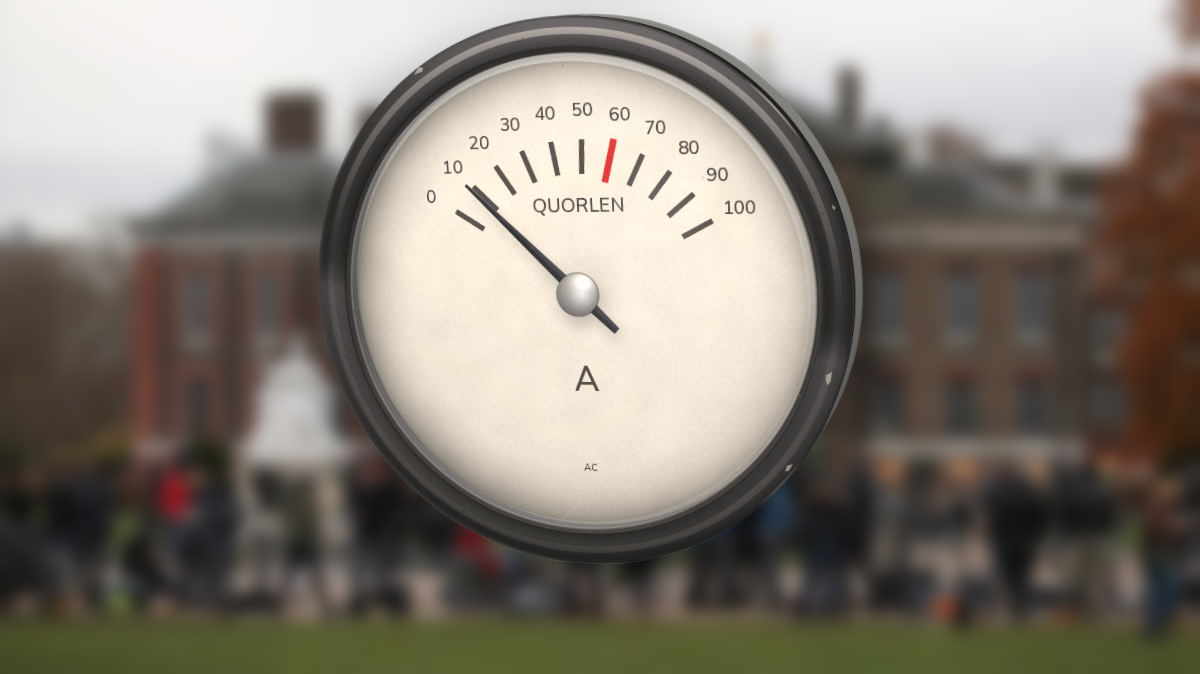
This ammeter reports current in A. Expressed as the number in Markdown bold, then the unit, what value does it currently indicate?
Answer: **10** A
